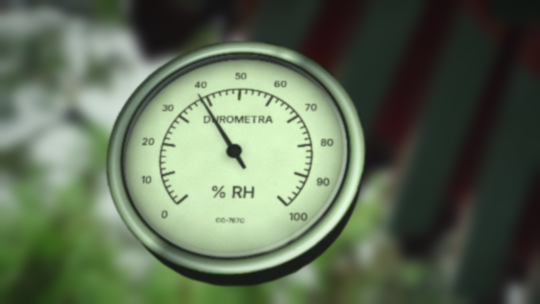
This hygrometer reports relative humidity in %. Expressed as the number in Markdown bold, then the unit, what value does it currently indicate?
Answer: **38** %
